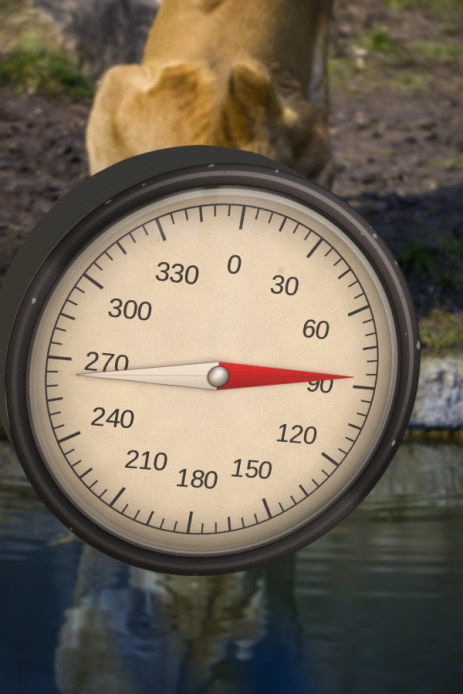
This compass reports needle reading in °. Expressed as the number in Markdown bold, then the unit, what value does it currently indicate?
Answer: **85** °
